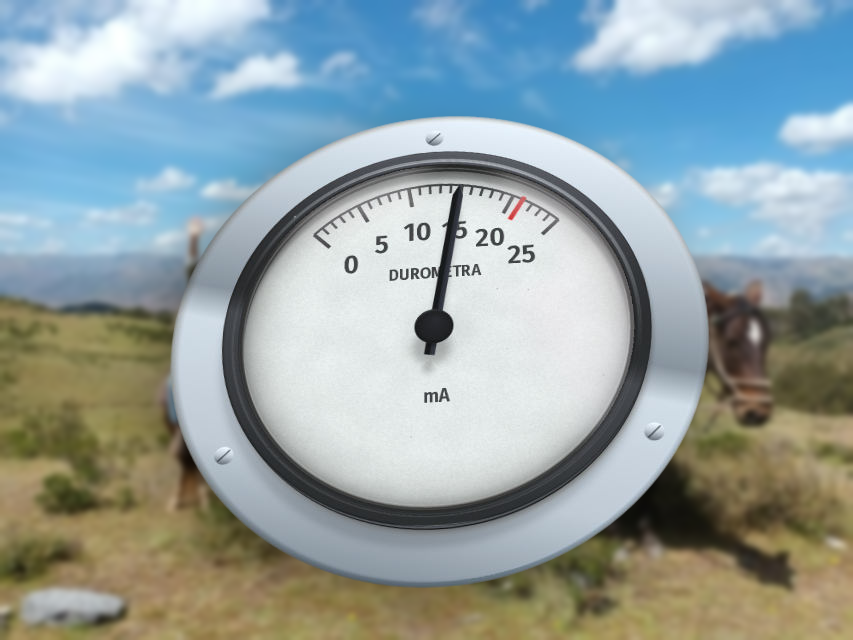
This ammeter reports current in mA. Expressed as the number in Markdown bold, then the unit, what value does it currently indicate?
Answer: **15** mA
